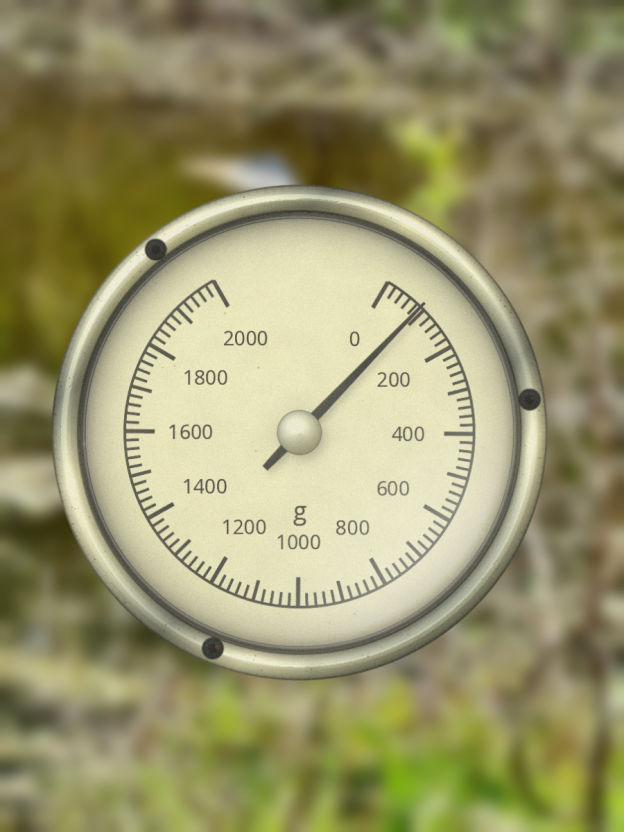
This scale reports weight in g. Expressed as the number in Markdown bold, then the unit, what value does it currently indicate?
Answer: **90** g
